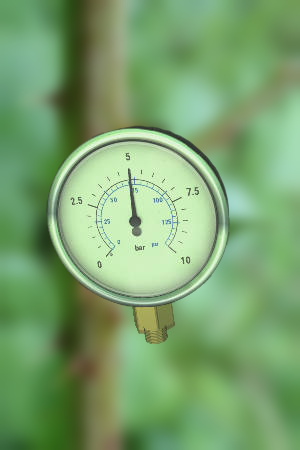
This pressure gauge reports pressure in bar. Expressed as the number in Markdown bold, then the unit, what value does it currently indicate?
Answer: **5** bar
